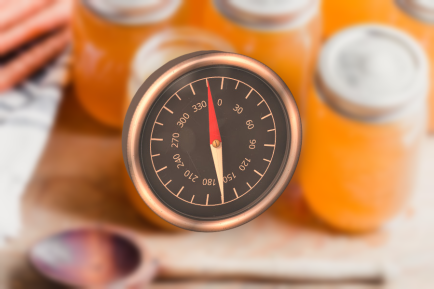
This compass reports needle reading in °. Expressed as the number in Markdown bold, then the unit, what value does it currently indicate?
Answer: **345** °
